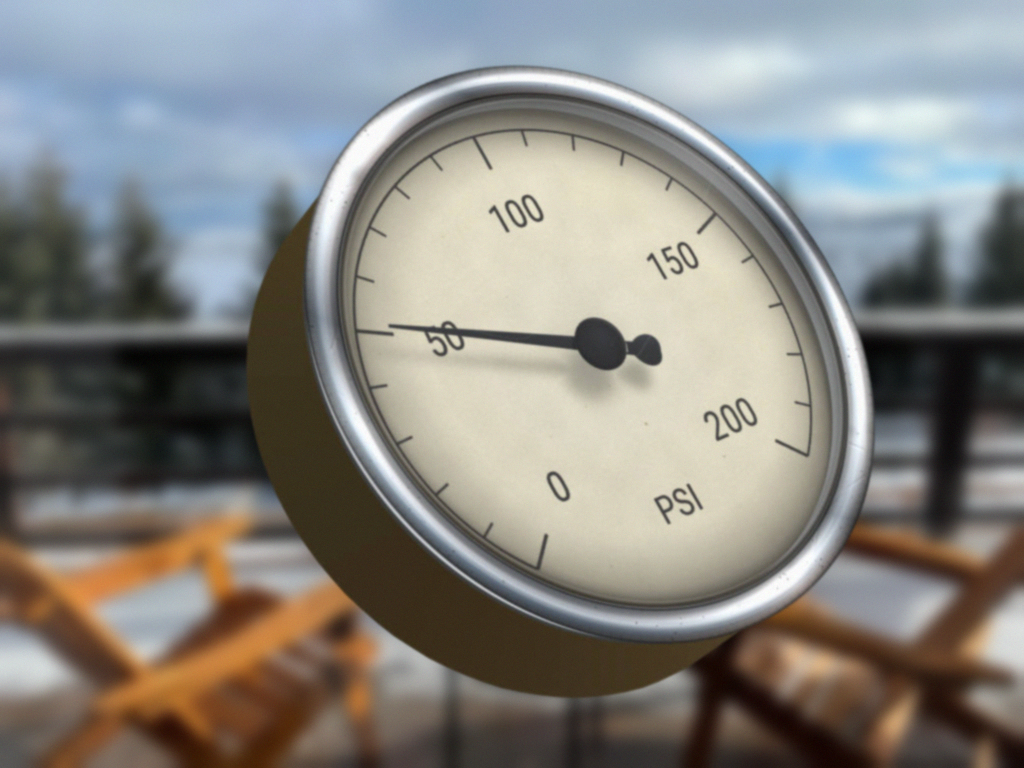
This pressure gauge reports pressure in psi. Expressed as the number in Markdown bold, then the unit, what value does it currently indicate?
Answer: **50** psi
